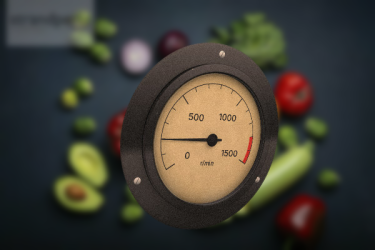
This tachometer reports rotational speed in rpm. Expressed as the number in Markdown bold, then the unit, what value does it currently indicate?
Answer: **200** rpm
